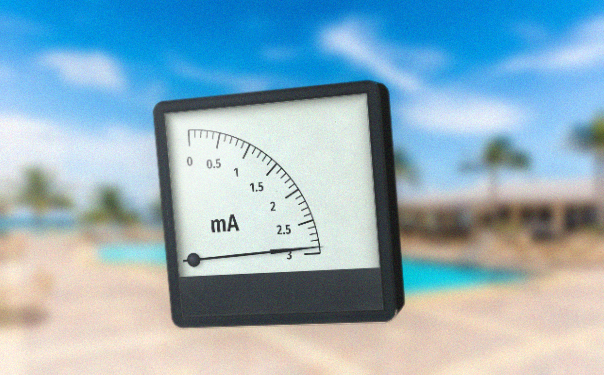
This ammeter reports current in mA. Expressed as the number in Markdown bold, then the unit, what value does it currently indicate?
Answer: **2.9** mA
